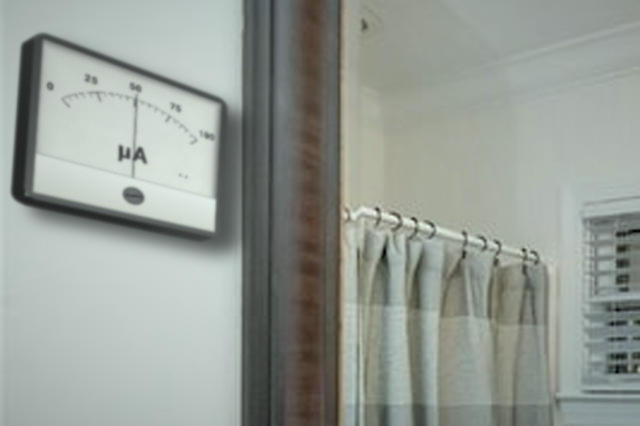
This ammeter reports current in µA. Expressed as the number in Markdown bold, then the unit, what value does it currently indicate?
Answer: **50** µA
